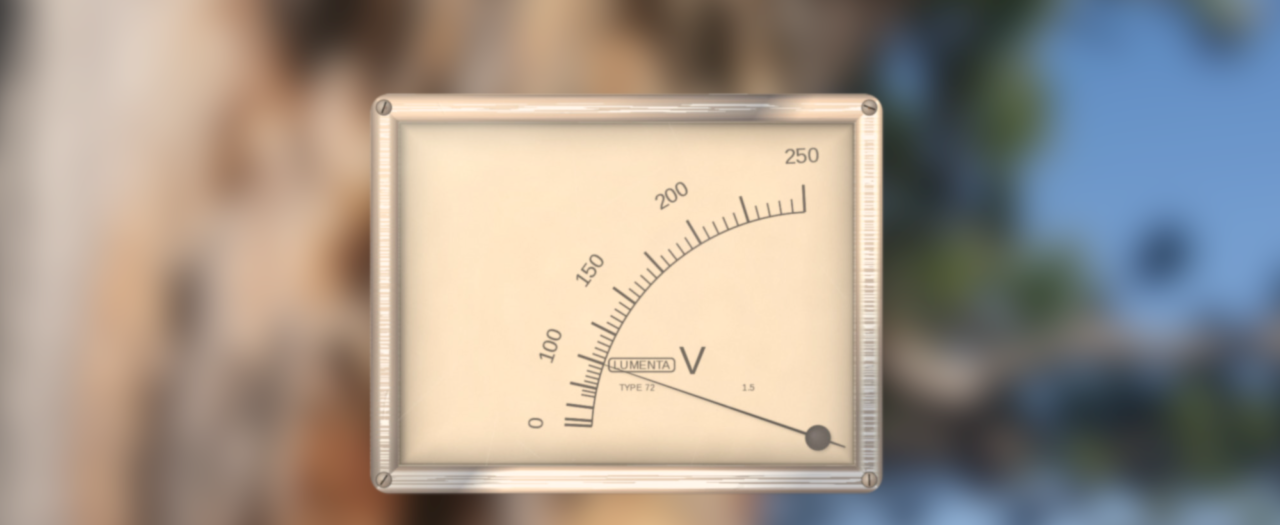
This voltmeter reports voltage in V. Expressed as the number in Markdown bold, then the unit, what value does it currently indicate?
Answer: **100** V
